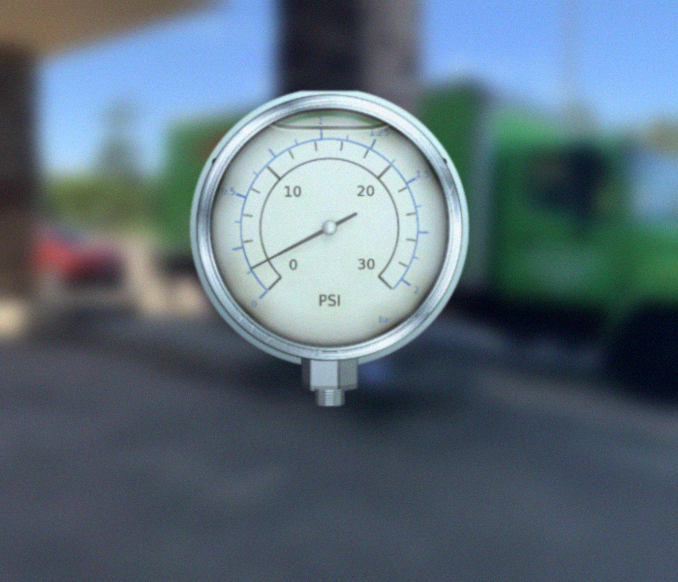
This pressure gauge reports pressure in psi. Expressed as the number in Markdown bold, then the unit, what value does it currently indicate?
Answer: **2** psi
